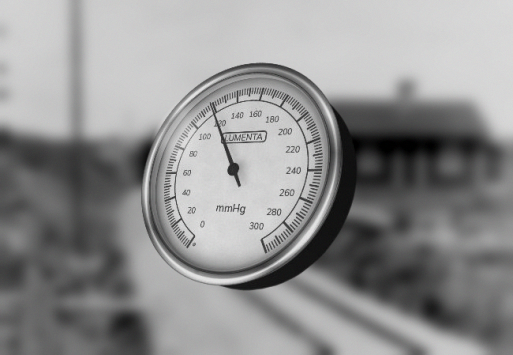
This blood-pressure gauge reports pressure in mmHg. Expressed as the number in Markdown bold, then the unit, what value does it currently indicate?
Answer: **120** mmHg
